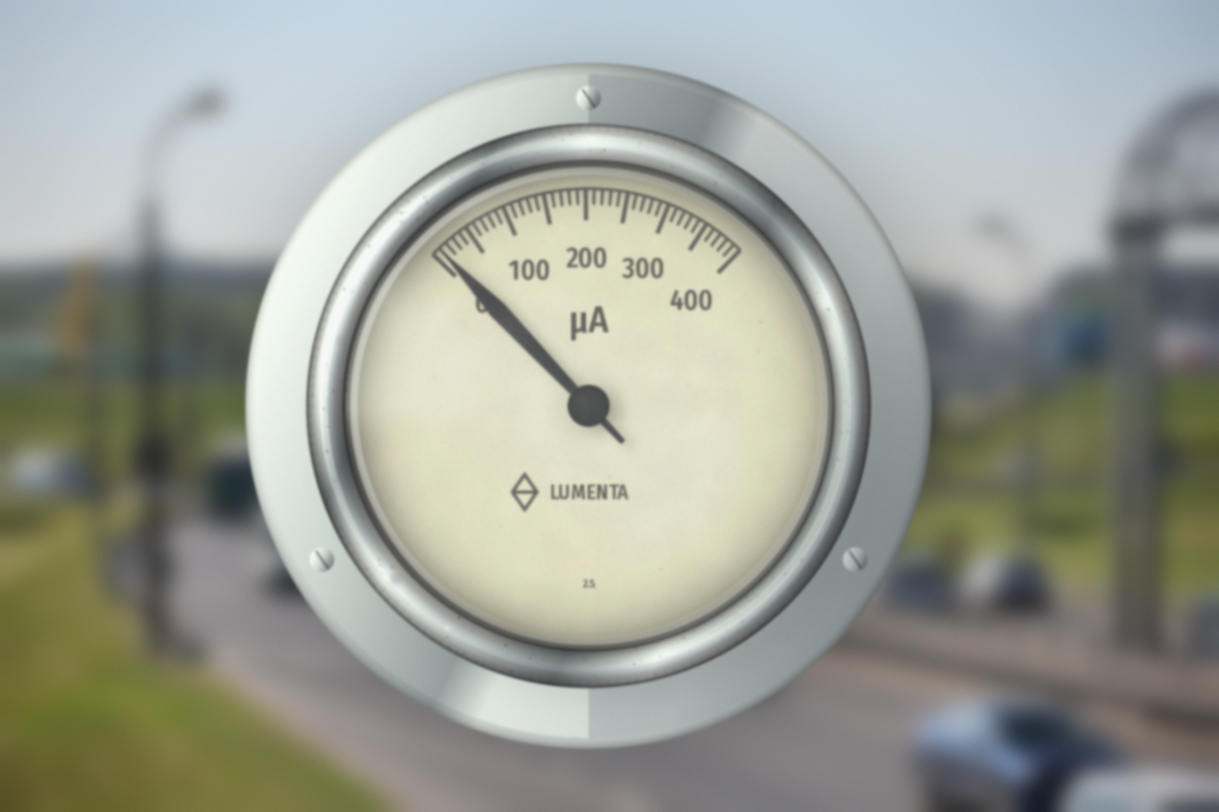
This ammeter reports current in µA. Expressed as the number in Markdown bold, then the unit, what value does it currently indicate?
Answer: **10** µA
